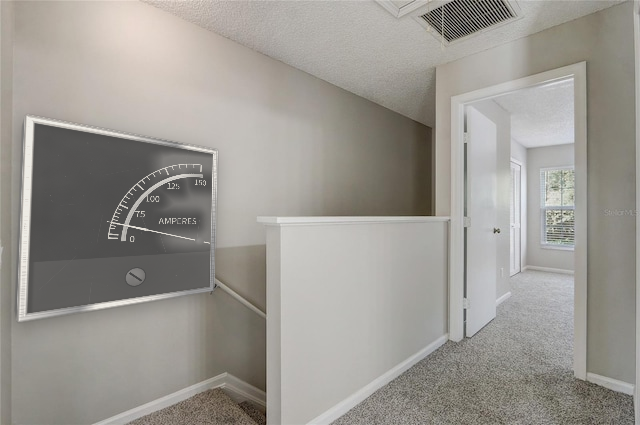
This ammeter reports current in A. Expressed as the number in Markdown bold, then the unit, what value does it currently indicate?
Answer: **50** A
